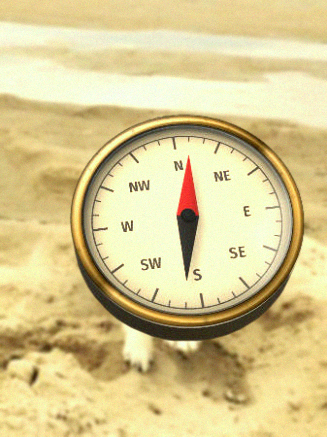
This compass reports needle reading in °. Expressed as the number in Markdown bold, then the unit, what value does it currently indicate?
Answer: **10** °
